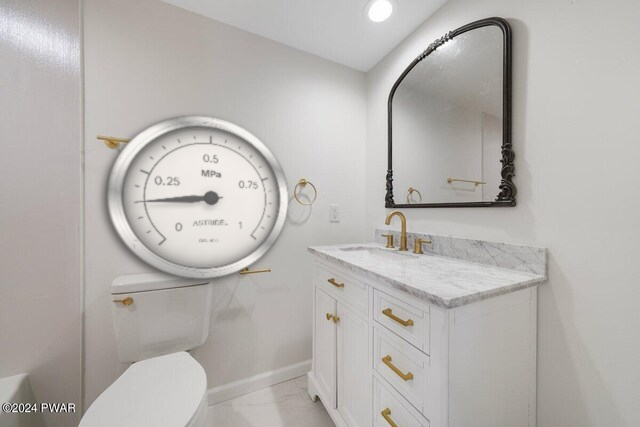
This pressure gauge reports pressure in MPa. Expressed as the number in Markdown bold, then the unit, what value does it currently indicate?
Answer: **0.15** MPa
